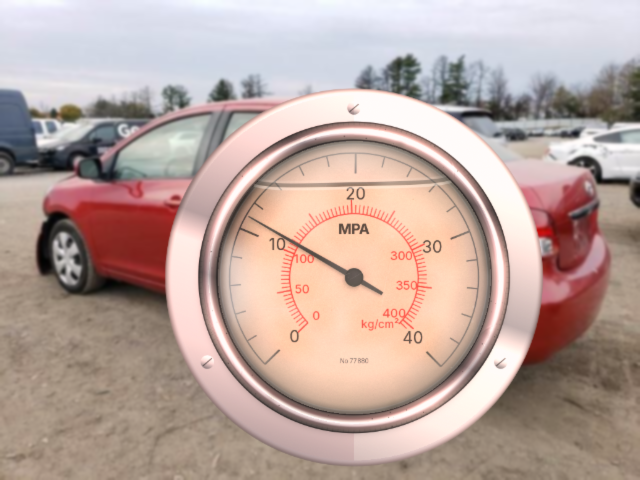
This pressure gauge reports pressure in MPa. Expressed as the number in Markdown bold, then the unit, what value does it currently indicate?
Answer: **11** MPa
